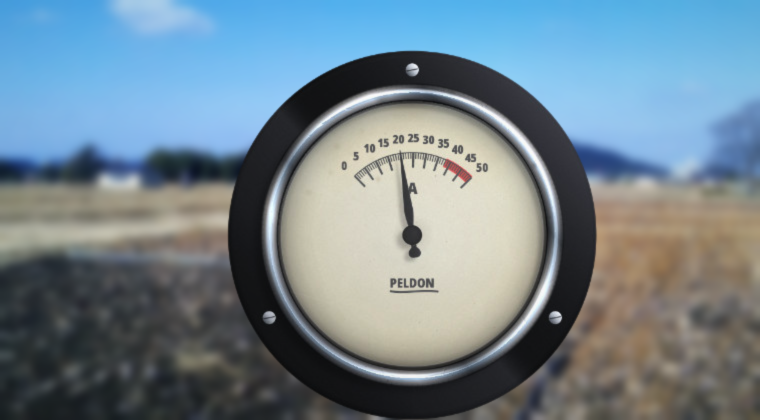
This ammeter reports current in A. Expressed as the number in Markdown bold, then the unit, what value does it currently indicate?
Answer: **20** A
